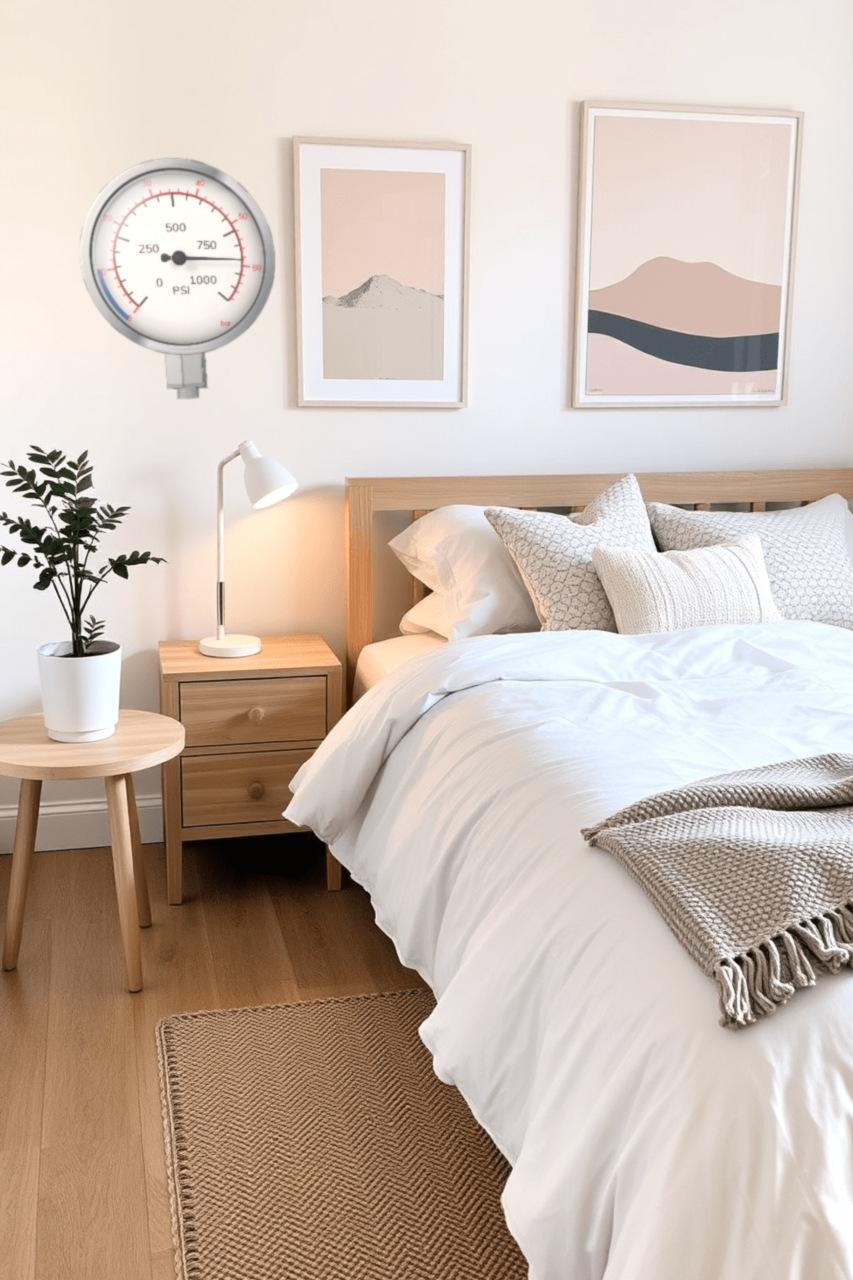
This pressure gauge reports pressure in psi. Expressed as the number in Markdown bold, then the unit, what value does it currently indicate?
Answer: **850** psi
